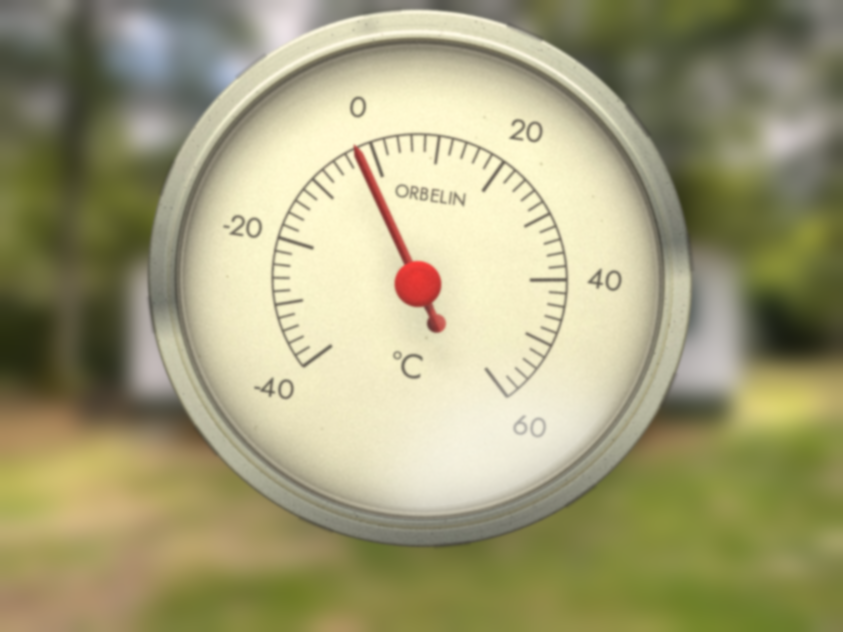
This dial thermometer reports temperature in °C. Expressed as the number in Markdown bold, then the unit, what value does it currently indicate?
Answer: **-2** °C
